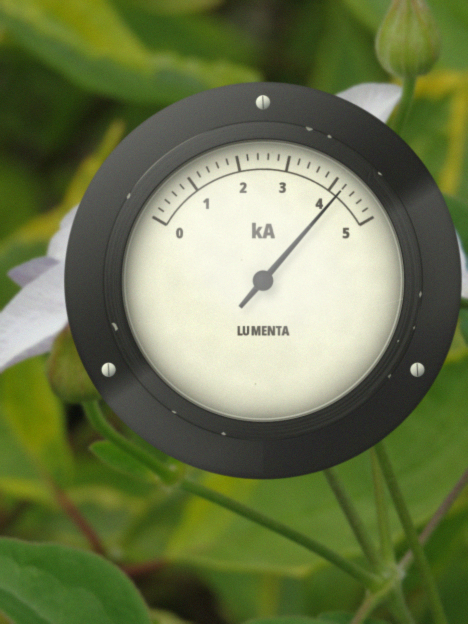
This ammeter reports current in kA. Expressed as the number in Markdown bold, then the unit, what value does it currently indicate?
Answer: **4.2** kA
